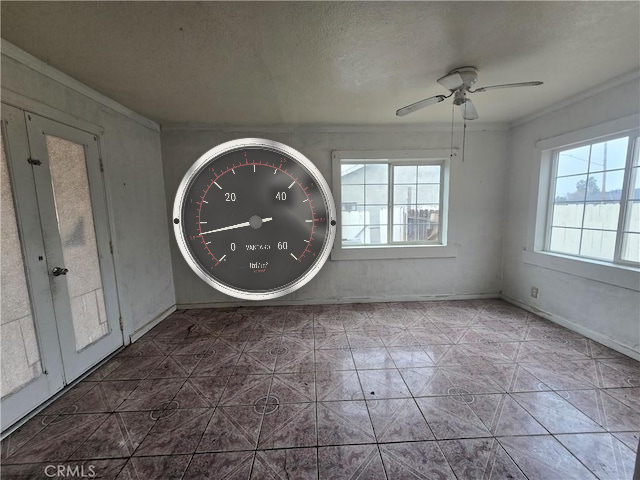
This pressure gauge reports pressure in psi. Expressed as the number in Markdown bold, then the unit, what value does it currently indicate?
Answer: **7.5** psi
